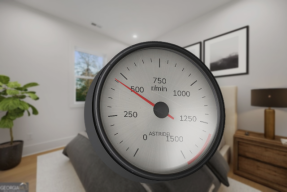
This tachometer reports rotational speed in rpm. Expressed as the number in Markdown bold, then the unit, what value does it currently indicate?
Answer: **450** rpm
